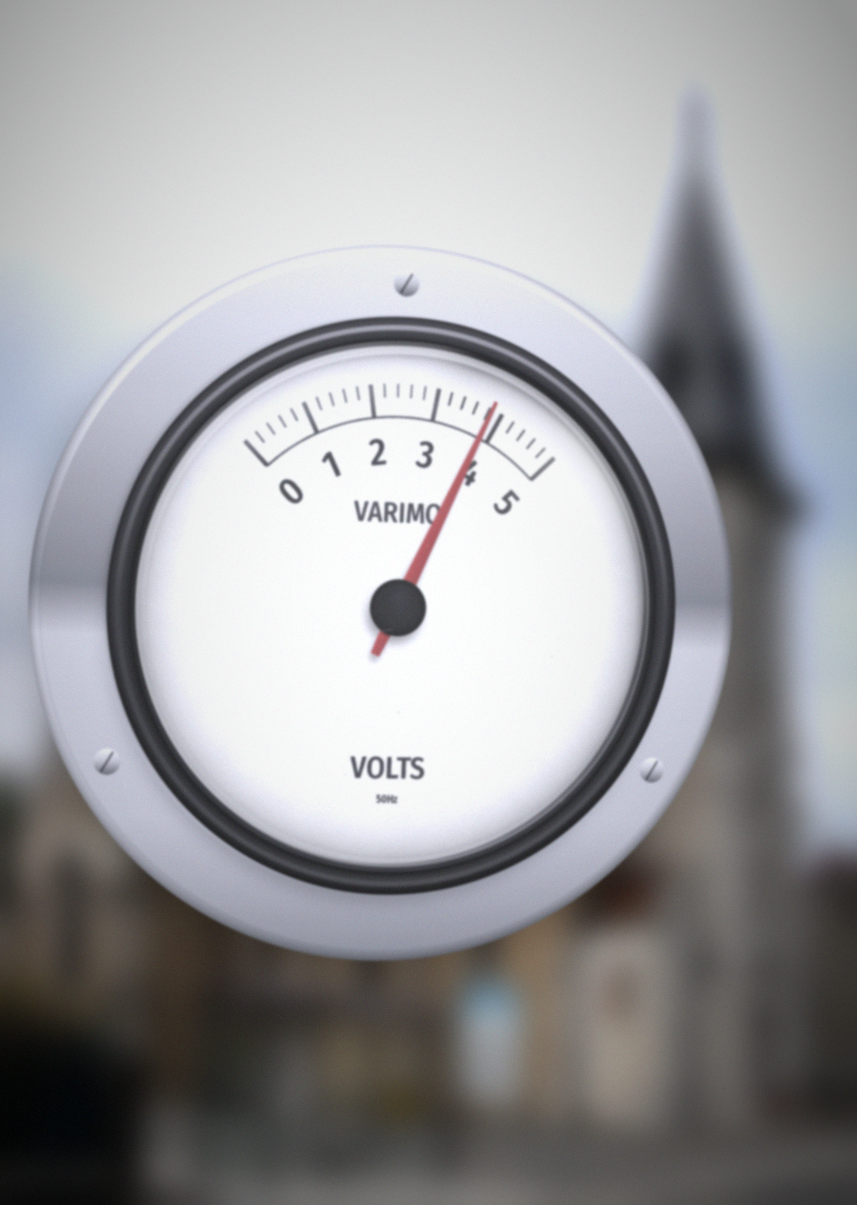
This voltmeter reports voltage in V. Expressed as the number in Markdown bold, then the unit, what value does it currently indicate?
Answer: **3.8** V
